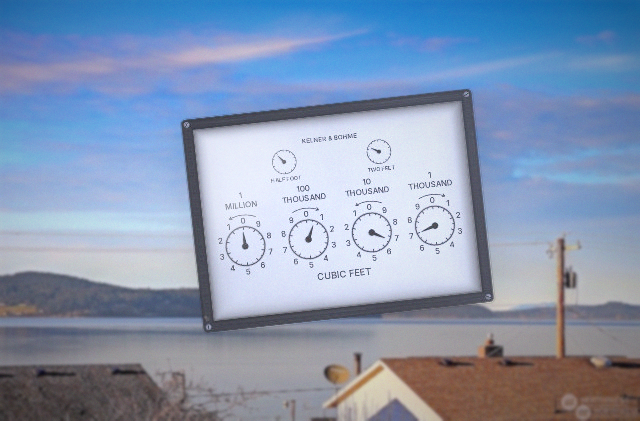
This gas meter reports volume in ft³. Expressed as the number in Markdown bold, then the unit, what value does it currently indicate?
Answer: **6700** ft³
